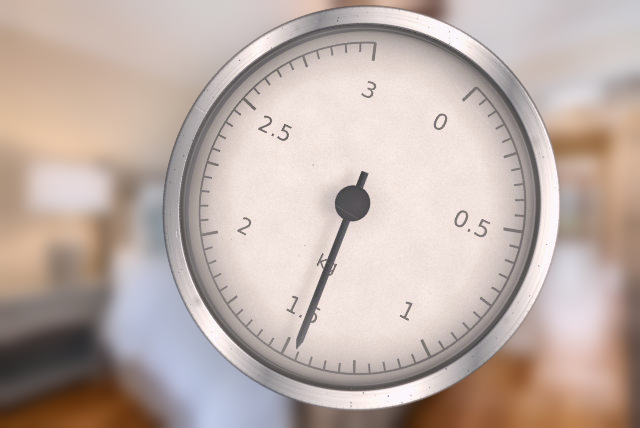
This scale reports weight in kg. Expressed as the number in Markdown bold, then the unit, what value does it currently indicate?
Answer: **1.45** kg
